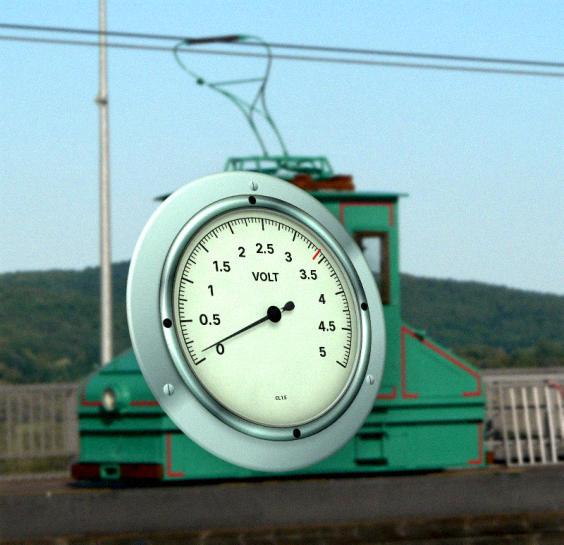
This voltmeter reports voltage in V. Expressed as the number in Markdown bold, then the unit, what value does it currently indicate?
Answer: **0.1** V
